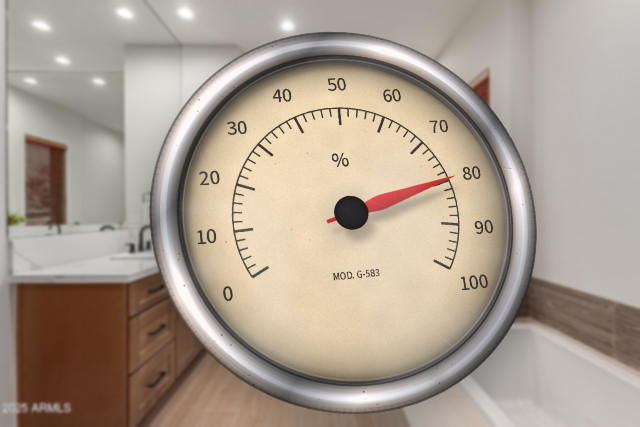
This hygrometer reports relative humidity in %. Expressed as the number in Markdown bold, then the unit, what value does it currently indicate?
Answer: **80** %
